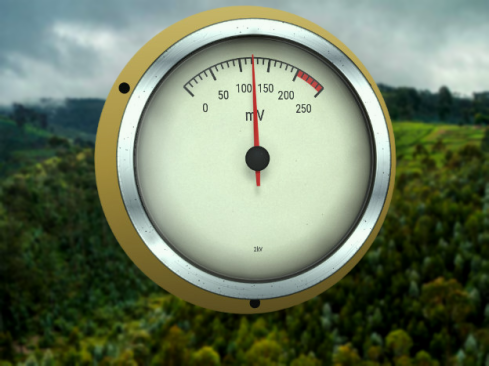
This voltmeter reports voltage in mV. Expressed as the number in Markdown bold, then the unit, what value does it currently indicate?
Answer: **120** mV
